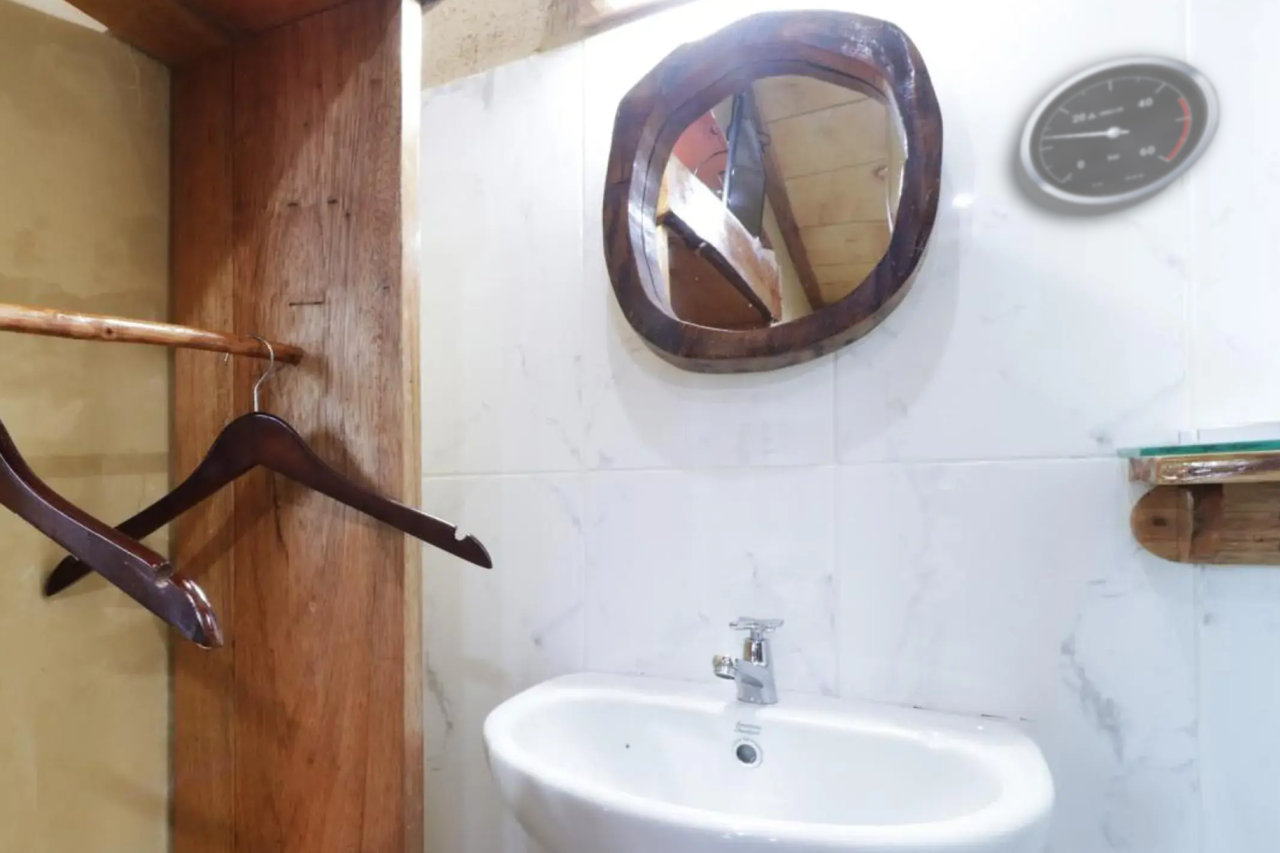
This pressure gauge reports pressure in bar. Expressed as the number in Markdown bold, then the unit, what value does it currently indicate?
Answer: **12.5** bar
